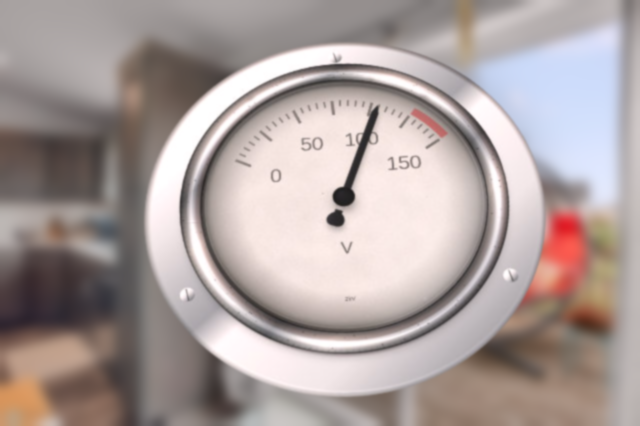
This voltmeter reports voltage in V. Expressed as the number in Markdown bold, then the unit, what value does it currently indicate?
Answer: **105** V
